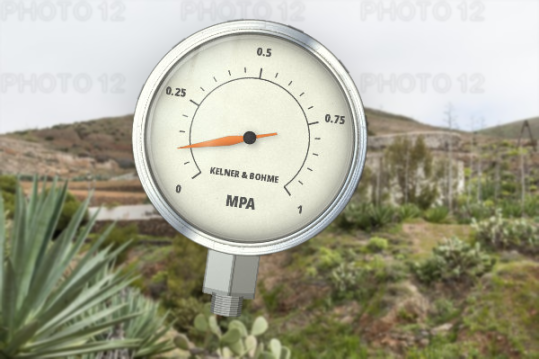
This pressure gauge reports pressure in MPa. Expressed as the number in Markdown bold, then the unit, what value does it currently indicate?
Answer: **0.1** MPa
